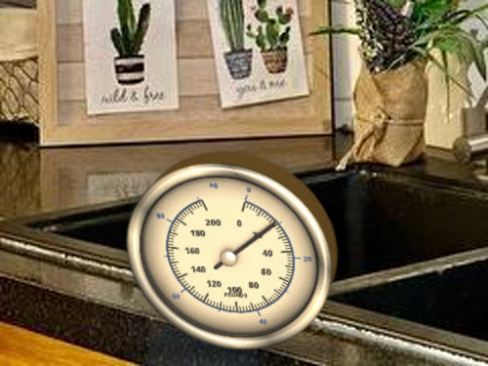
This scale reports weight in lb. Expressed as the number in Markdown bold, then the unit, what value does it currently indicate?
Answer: **20** lb
